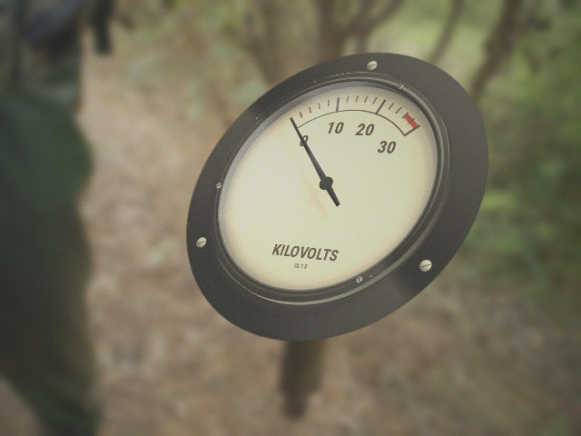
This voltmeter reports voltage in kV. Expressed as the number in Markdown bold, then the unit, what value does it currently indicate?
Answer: **0** kV
